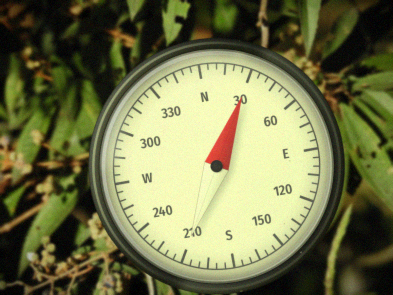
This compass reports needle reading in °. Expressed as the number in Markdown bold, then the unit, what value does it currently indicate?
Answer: **30** °
